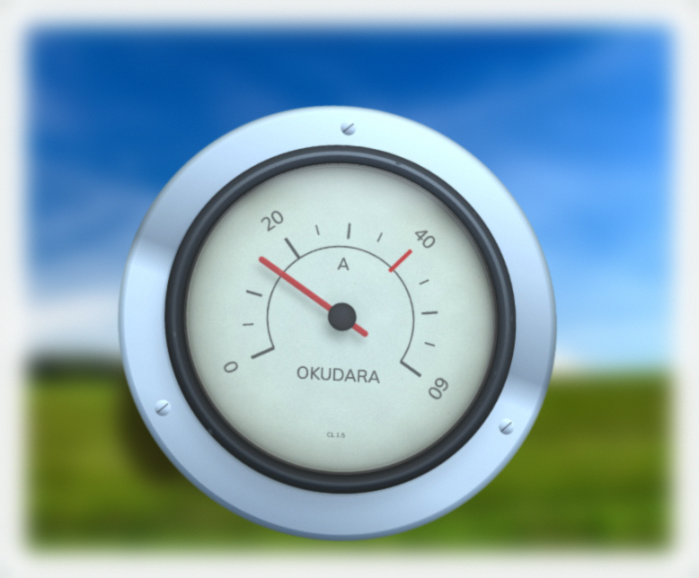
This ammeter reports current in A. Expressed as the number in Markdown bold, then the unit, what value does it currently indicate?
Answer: **15** A
